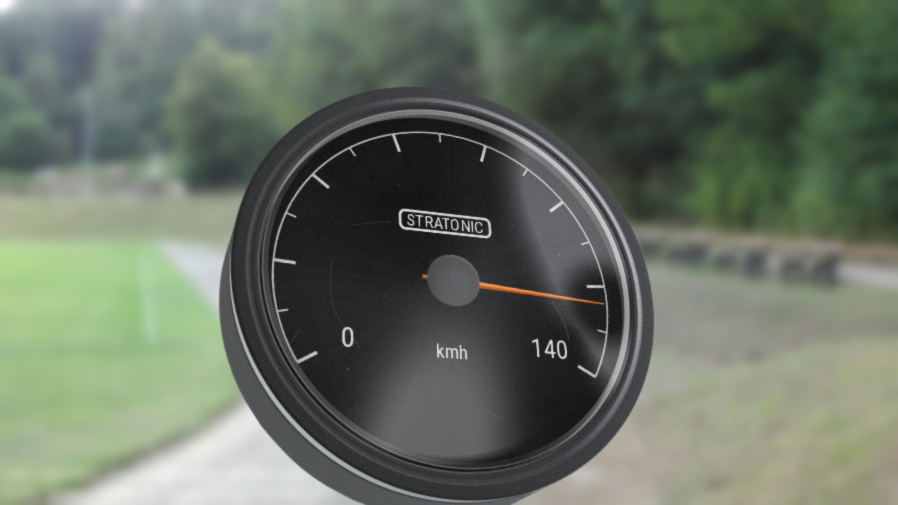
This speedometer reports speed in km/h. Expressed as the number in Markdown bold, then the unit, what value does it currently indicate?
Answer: **125** km/h
